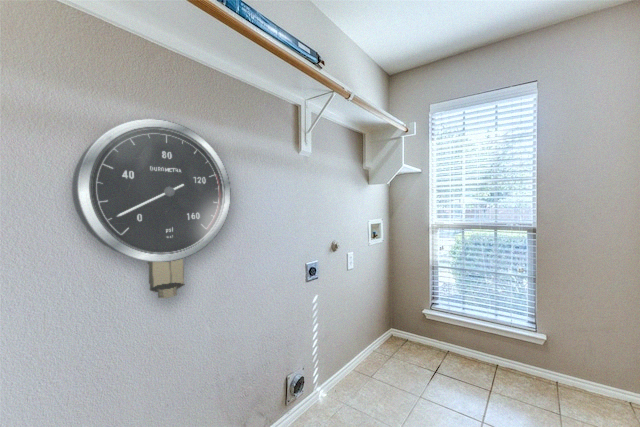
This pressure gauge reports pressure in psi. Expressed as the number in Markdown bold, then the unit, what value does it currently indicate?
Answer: **10** psi
